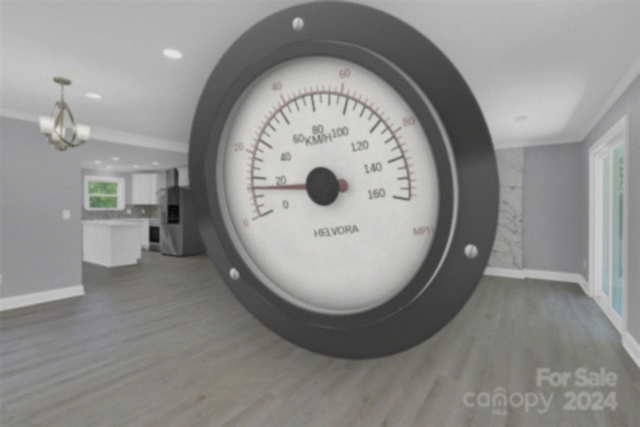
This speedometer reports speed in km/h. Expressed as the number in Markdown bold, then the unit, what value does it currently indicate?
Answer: **15** km/h
